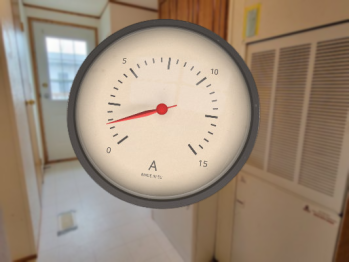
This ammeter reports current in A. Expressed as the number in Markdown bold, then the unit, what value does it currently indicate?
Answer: **1.25** A
